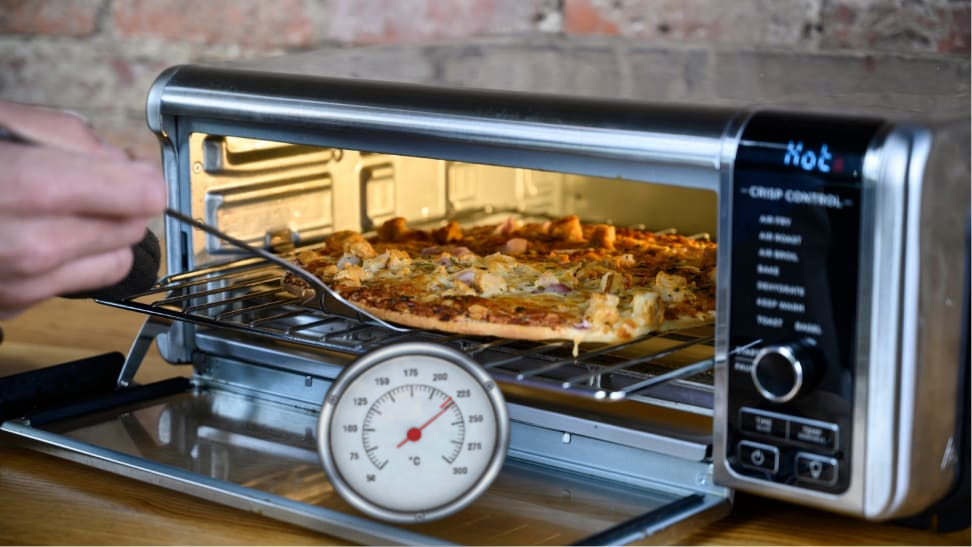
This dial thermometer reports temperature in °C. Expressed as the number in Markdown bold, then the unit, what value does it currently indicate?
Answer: **225** °C
